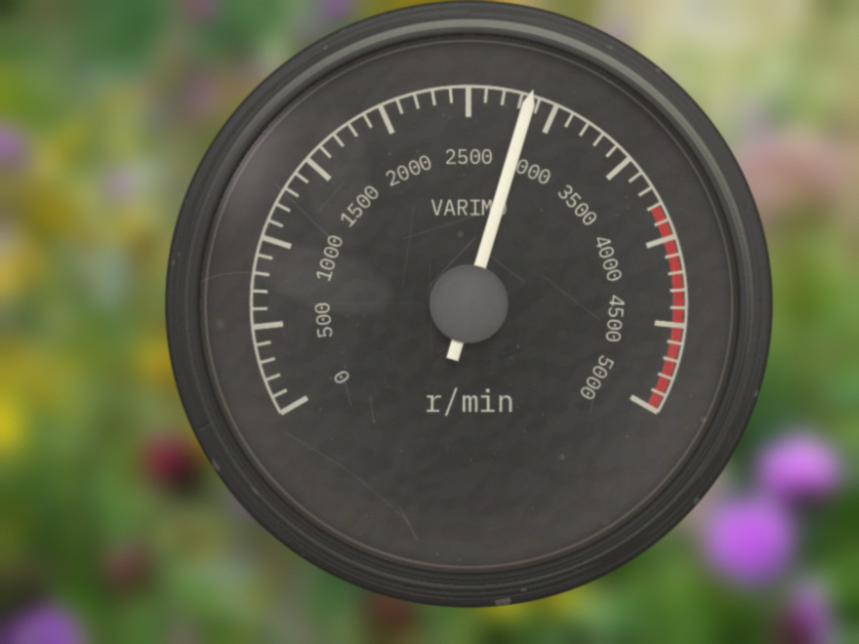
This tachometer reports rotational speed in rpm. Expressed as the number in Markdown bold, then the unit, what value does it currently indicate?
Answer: **2850** rpm
